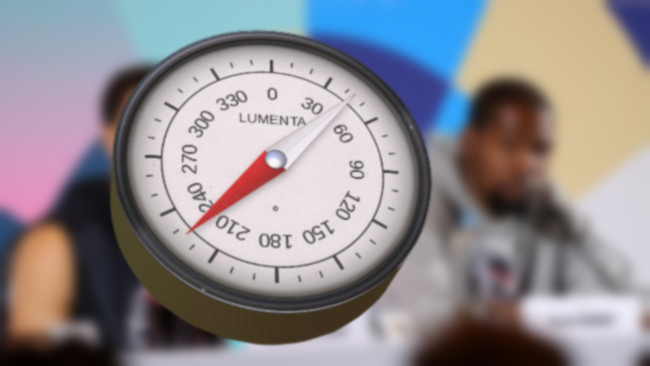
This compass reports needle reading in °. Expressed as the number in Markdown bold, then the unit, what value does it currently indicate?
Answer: **225** °
